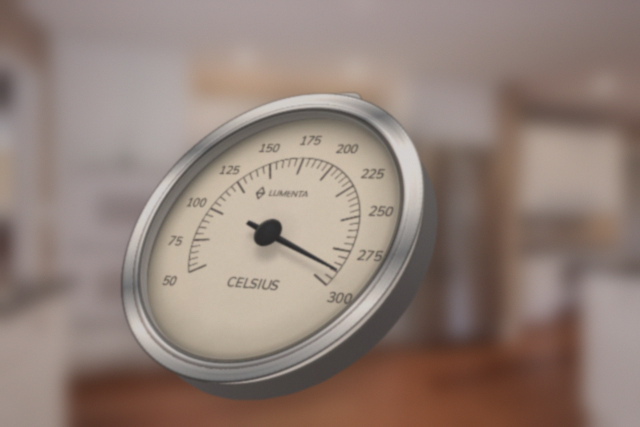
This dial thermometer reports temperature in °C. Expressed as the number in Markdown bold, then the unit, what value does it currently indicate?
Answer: **290** °C
